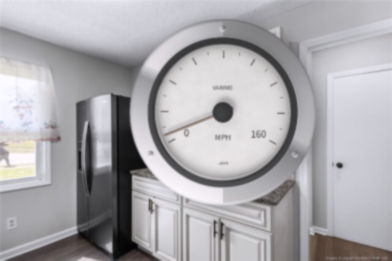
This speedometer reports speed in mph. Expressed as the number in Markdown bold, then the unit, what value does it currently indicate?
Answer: **5** mph
